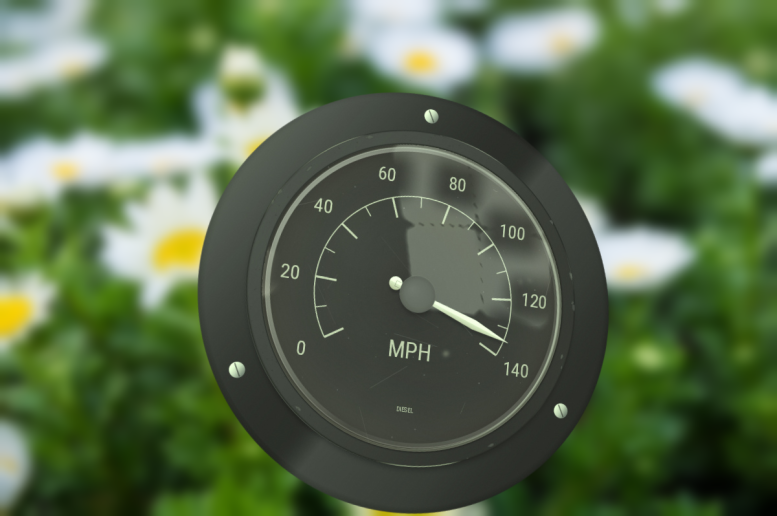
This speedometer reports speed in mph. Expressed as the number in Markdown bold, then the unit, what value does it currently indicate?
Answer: **135** mph
